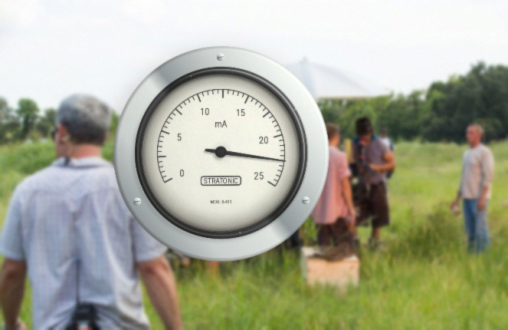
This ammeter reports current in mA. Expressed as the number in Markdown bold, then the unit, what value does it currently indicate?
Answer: **22.5** mA
